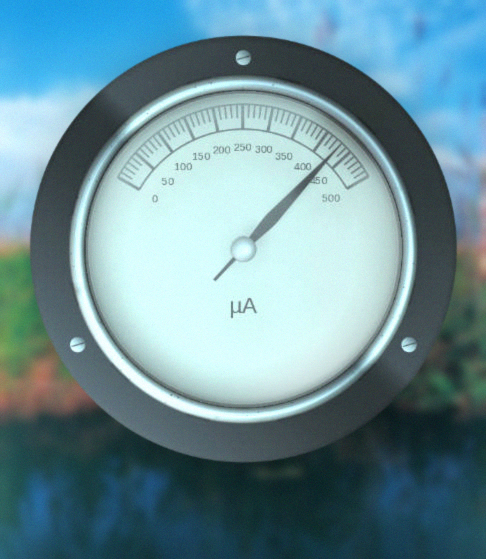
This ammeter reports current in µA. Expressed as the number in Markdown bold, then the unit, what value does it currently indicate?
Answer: **430** µA
